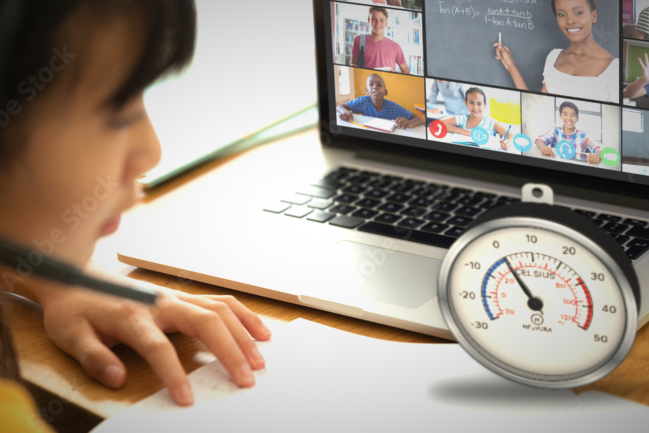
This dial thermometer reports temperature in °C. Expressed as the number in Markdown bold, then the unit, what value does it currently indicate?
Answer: **0** °C
